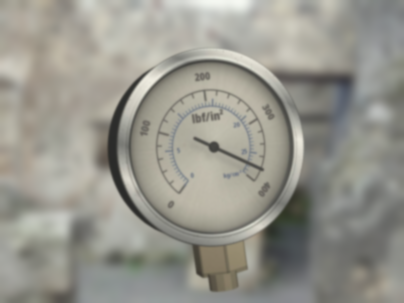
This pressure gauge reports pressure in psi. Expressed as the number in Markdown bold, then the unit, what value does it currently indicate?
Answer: **380** psi
